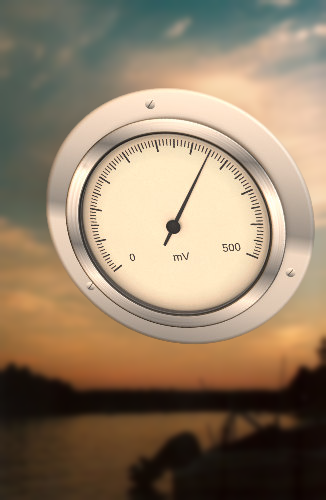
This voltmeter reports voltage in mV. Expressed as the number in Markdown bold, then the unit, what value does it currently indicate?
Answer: **325** mV
